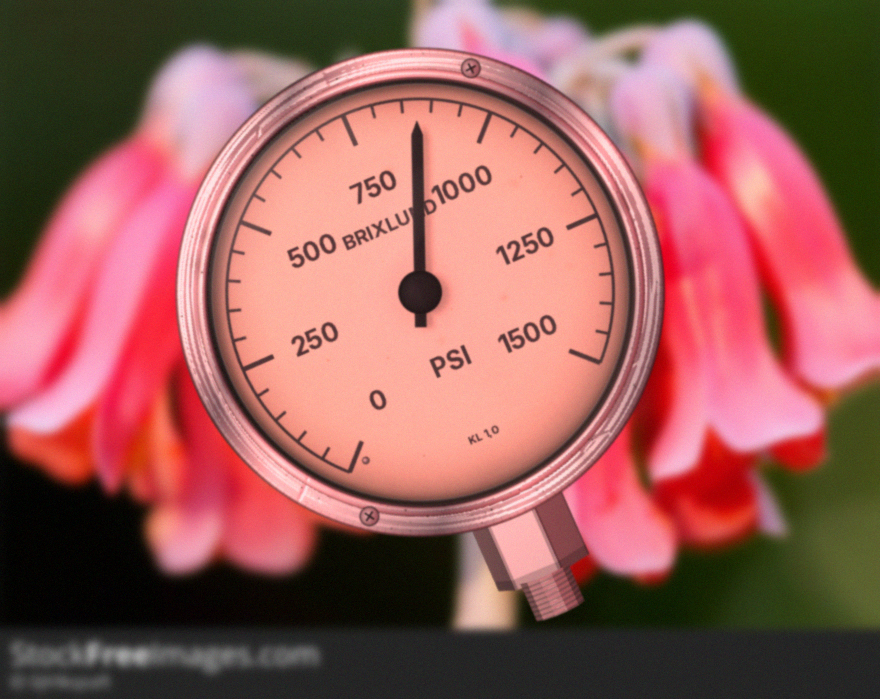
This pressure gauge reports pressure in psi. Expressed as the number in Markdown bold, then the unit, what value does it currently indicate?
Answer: **875** psi
